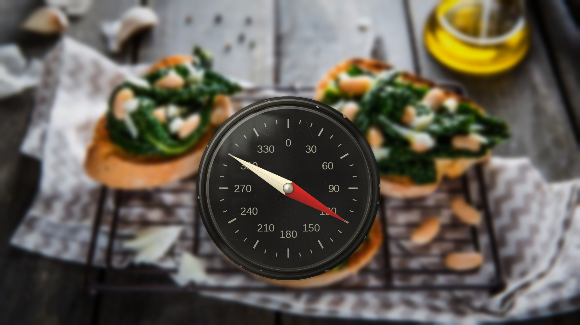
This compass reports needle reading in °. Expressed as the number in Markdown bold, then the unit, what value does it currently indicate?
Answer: **120** °
